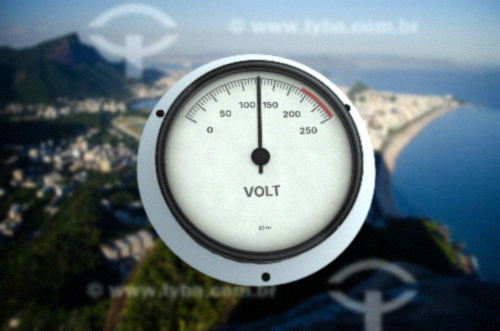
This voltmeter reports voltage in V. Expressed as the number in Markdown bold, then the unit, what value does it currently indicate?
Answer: **125** V
